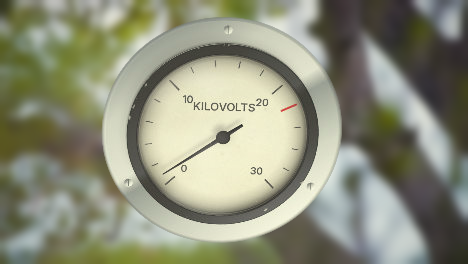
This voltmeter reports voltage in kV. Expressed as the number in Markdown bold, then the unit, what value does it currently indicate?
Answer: **1** kV
